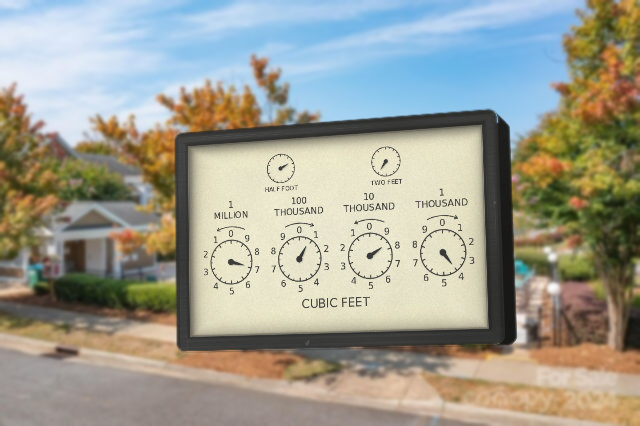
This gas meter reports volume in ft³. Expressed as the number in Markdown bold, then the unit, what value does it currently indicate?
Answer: **708400** ft³
